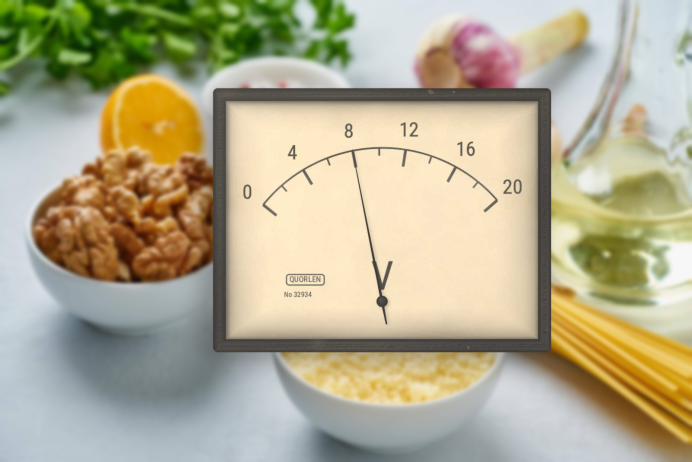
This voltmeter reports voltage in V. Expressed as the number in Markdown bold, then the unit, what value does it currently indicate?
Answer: **8** V
